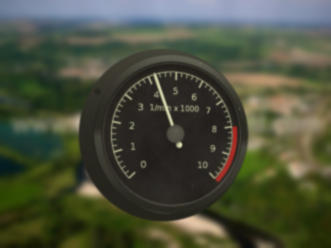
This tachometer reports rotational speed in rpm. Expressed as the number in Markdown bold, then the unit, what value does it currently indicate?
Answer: **4200** rpm
